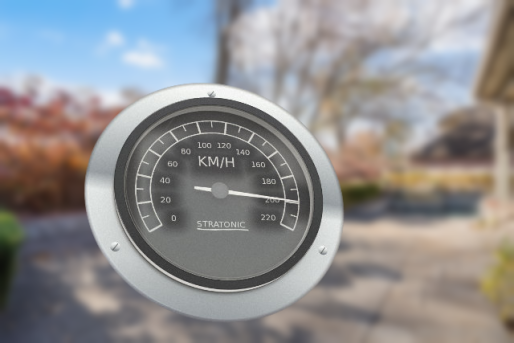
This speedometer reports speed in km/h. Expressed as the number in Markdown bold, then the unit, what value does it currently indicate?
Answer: **200** km/h
